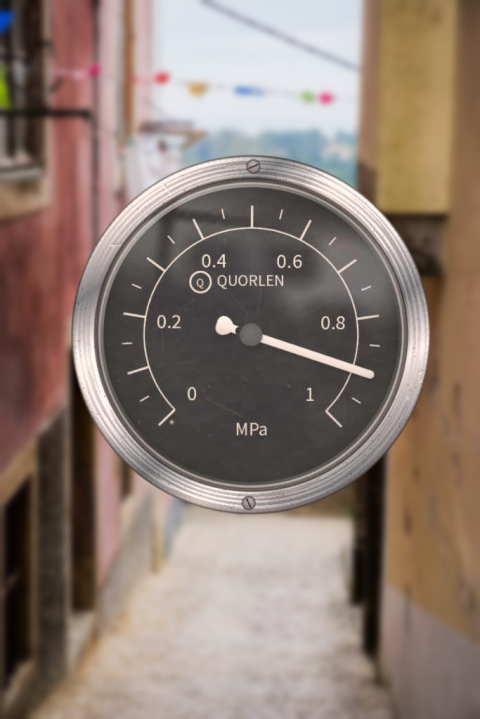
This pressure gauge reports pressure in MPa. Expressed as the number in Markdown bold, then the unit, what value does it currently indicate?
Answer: **0.9** MPa
